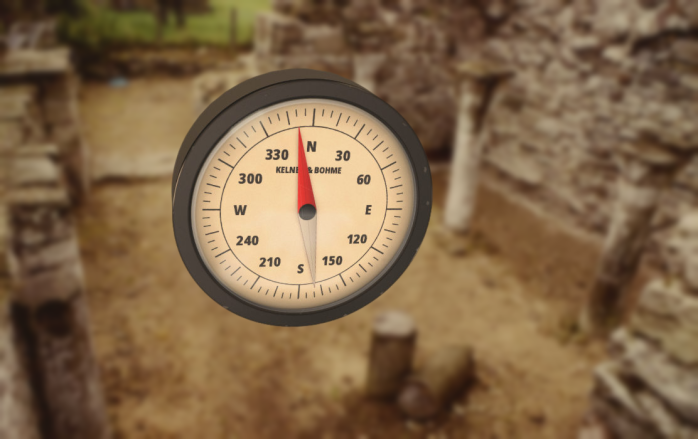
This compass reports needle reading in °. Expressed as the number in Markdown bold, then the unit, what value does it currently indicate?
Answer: **350** °
